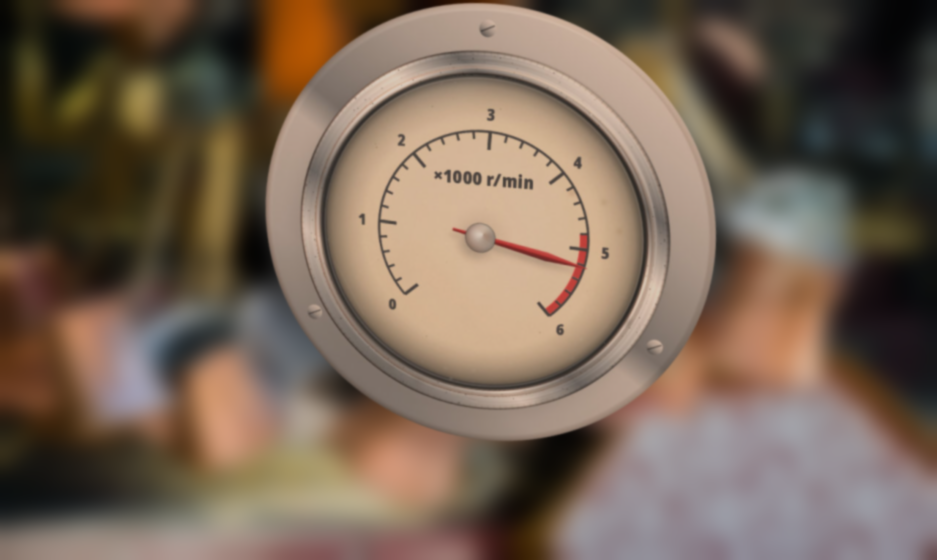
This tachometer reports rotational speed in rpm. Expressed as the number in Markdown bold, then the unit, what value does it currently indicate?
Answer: **5200** rpm
